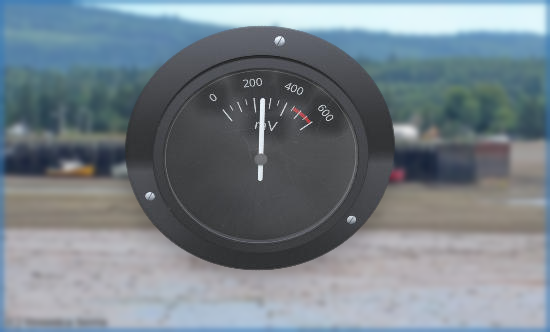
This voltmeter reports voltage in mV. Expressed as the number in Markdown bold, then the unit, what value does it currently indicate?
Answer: **250** mV
